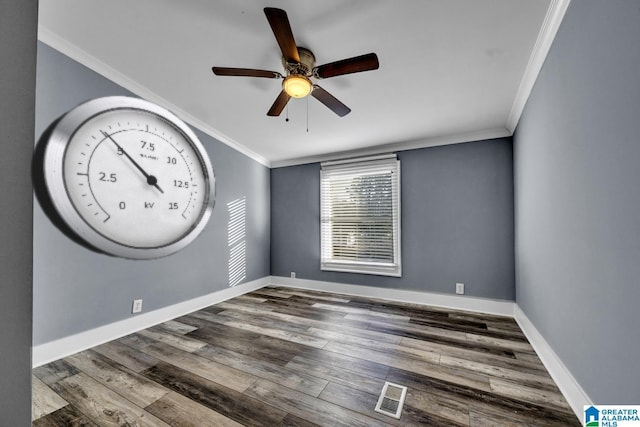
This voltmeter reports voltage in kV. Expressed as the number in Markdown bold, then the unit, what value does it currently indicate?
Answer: **5** kV
